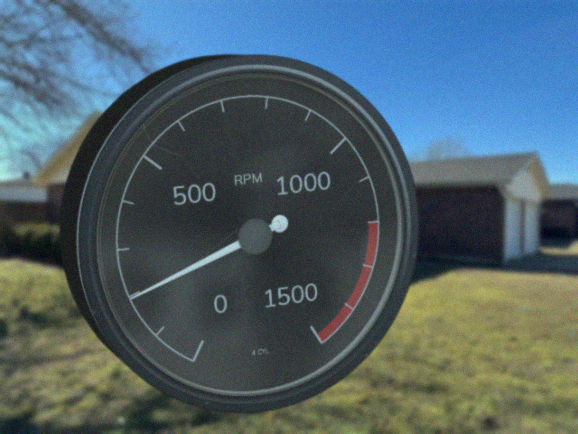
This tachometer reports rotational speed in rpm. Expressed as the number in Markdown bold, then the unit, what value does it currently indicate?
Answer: **200** rpm
